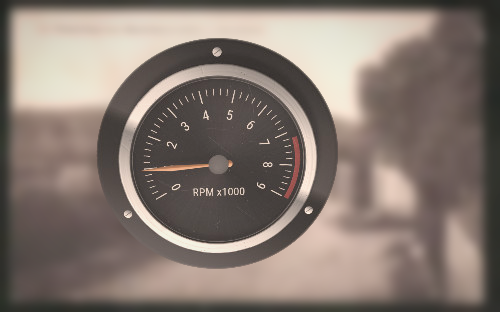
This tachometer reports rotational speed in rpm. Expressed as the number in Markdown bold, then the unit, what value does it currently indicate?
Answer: **1000** rpm
